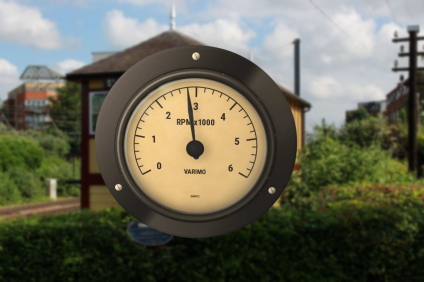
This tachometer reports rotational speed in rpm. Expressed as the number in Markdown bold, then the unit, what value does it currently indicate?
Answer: **2800** rpm
